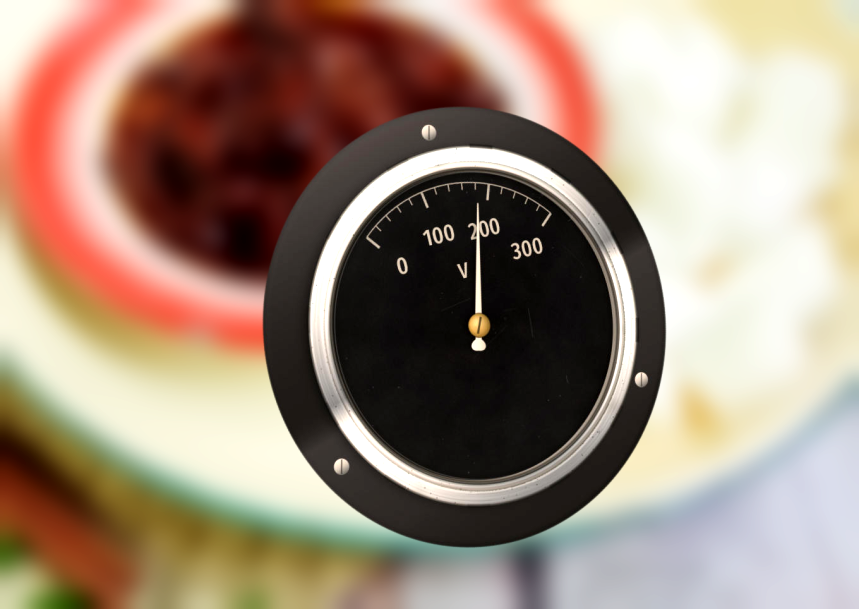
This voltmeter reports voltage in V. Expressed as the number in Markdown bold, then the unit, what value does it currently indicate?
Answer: **180** V
